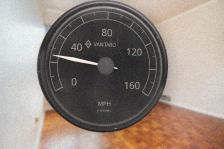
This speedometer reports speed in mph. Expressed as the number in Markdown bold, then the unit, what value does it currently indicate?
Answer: **25** mph
